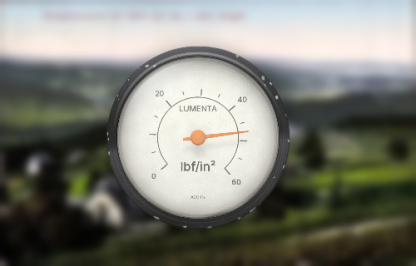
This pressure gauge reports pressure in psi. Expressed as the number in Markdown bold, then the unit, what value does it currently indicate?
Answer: **47.5** psi
